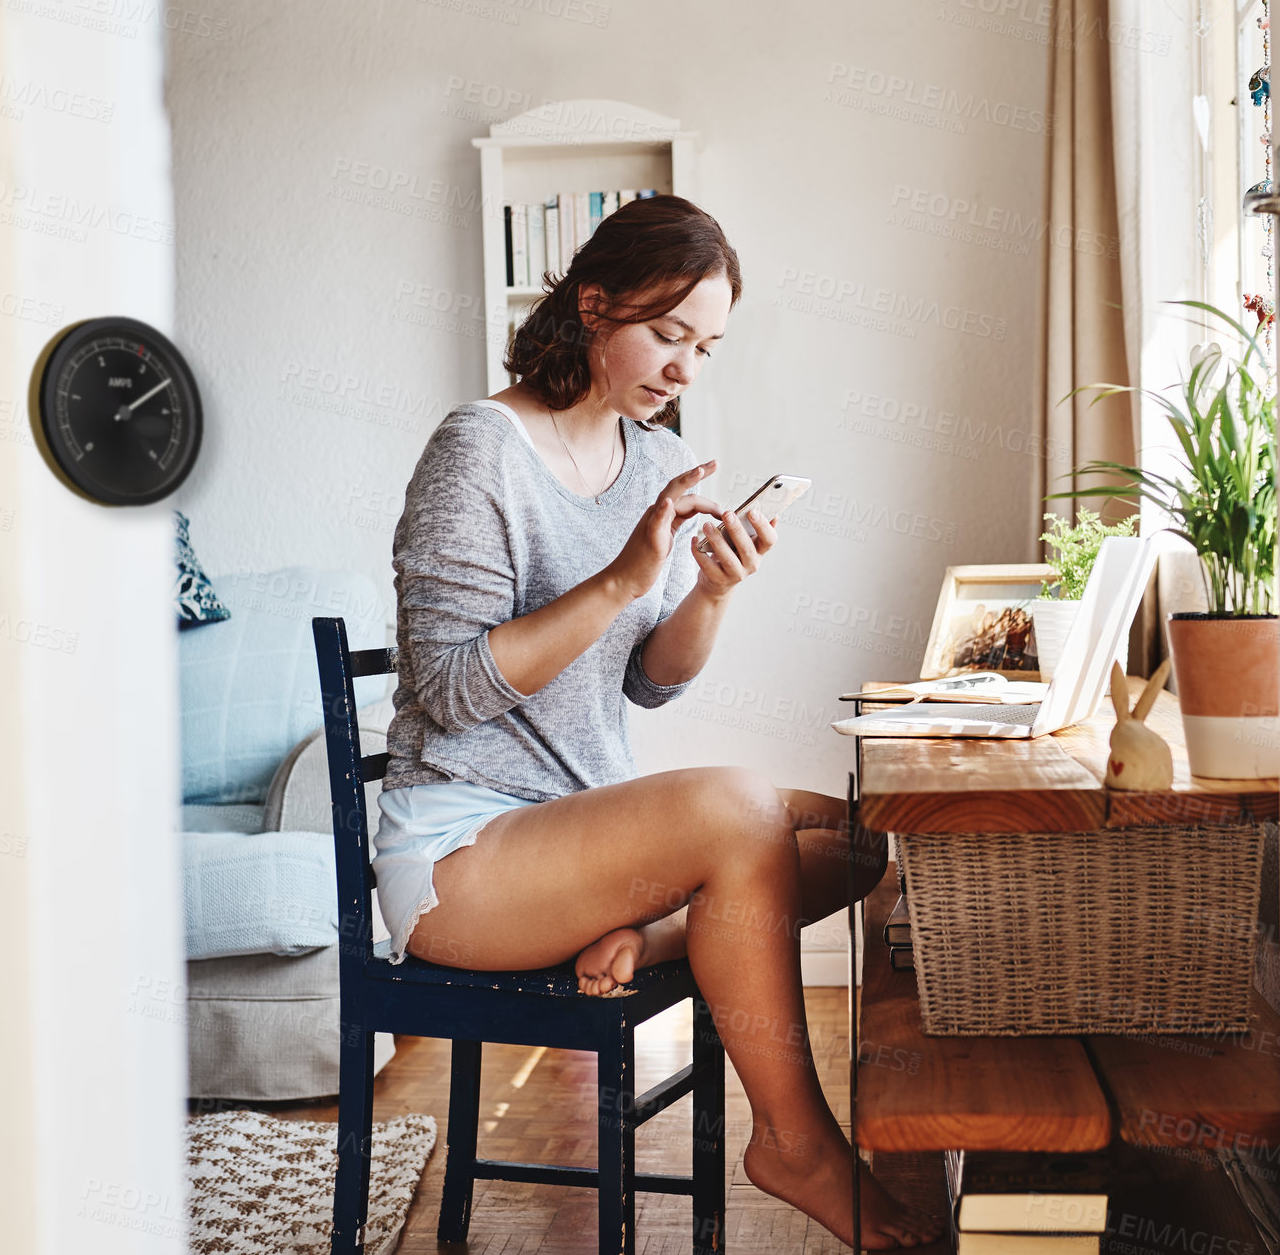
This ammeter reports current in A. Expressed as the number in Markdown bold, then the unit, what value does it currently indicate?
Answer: **3.5** A
